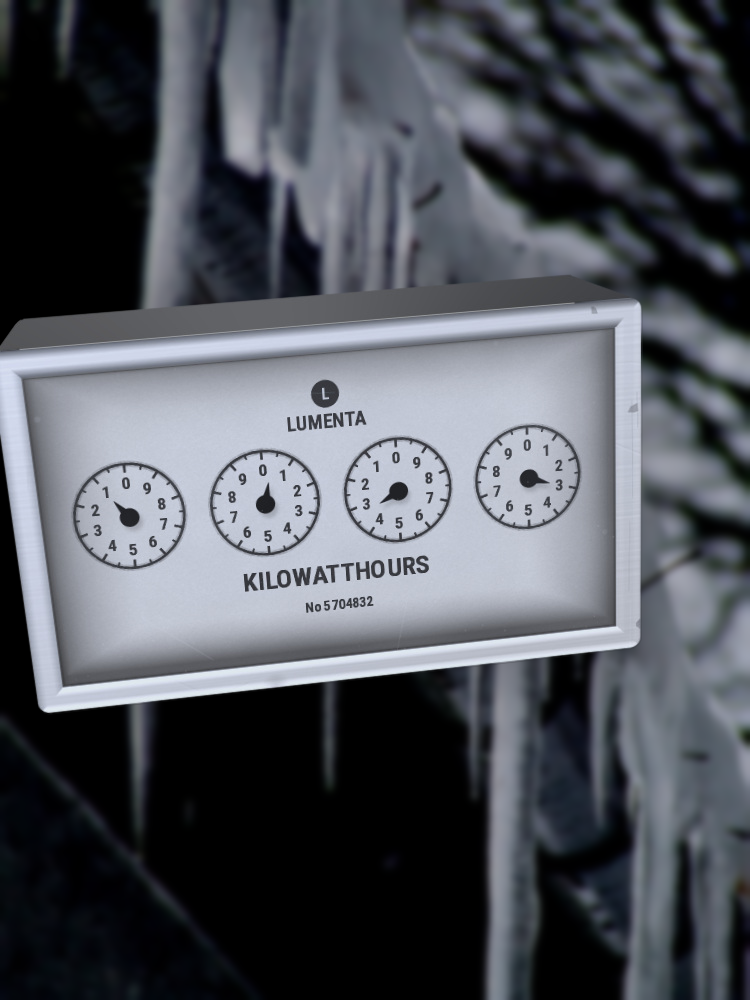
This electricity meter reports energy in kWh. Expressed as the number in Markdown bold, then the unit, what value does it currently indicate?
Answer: **1033** kWh
